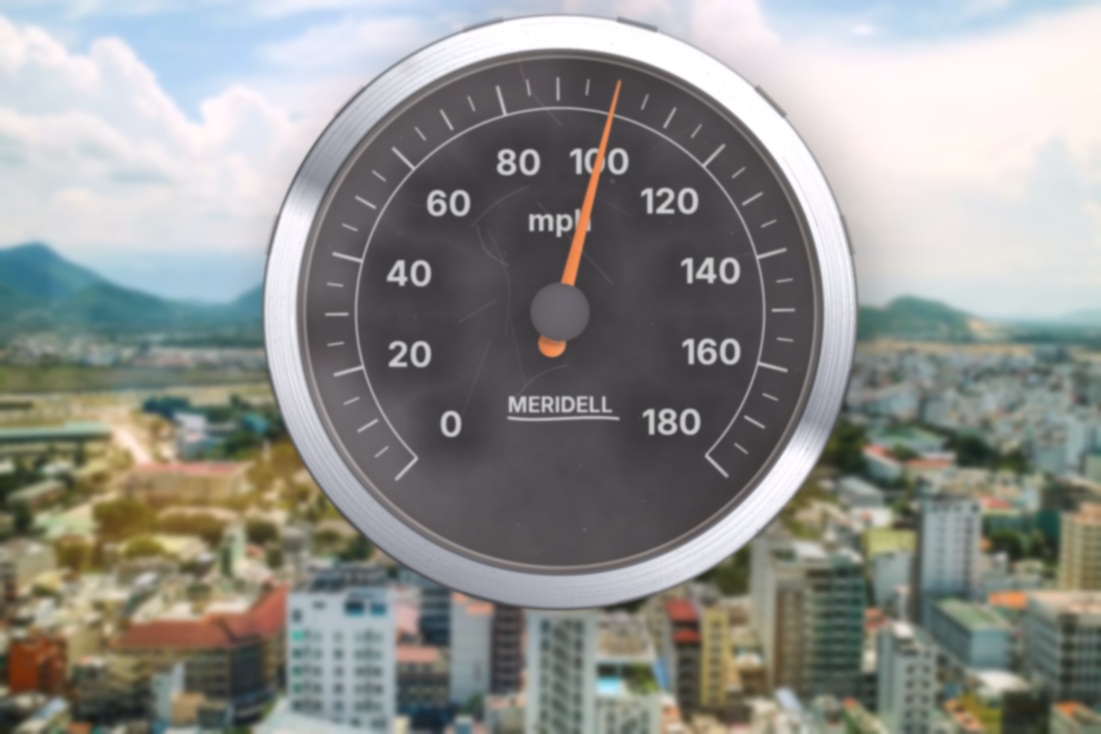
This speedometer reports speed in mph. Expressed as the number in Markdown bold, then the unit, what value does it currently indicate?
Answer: **100** mph
